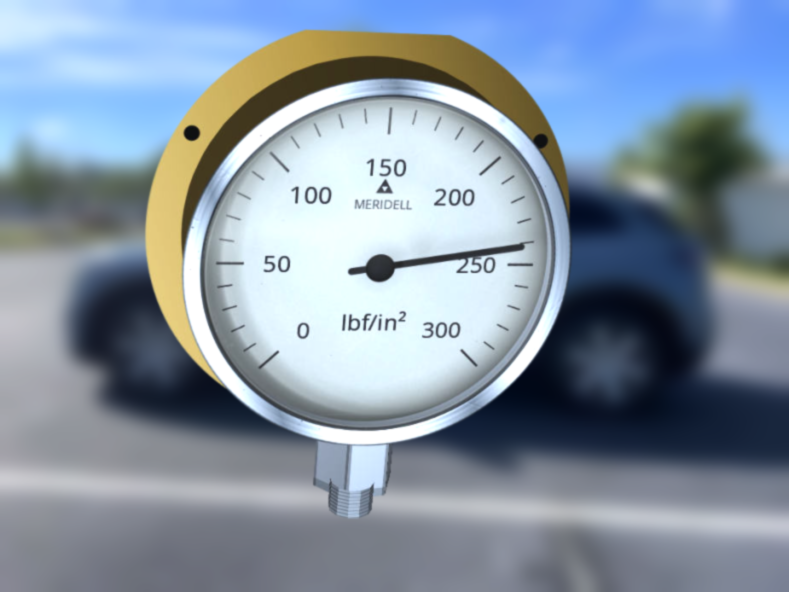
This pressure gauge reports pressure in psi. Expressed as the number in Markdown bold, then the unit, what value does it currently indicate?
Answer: **240** psi
